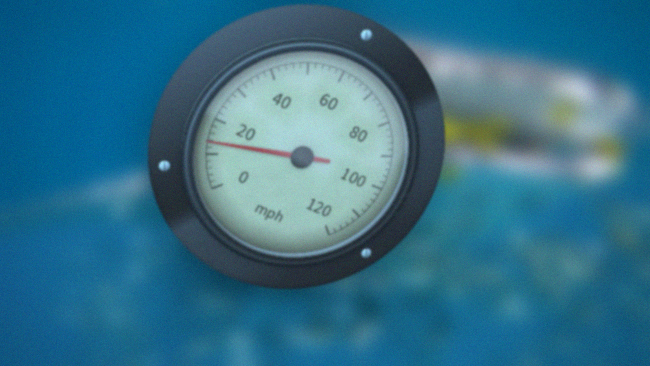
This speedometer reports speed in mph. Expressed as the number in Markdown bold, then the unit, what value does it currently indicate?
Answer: **14** mph
